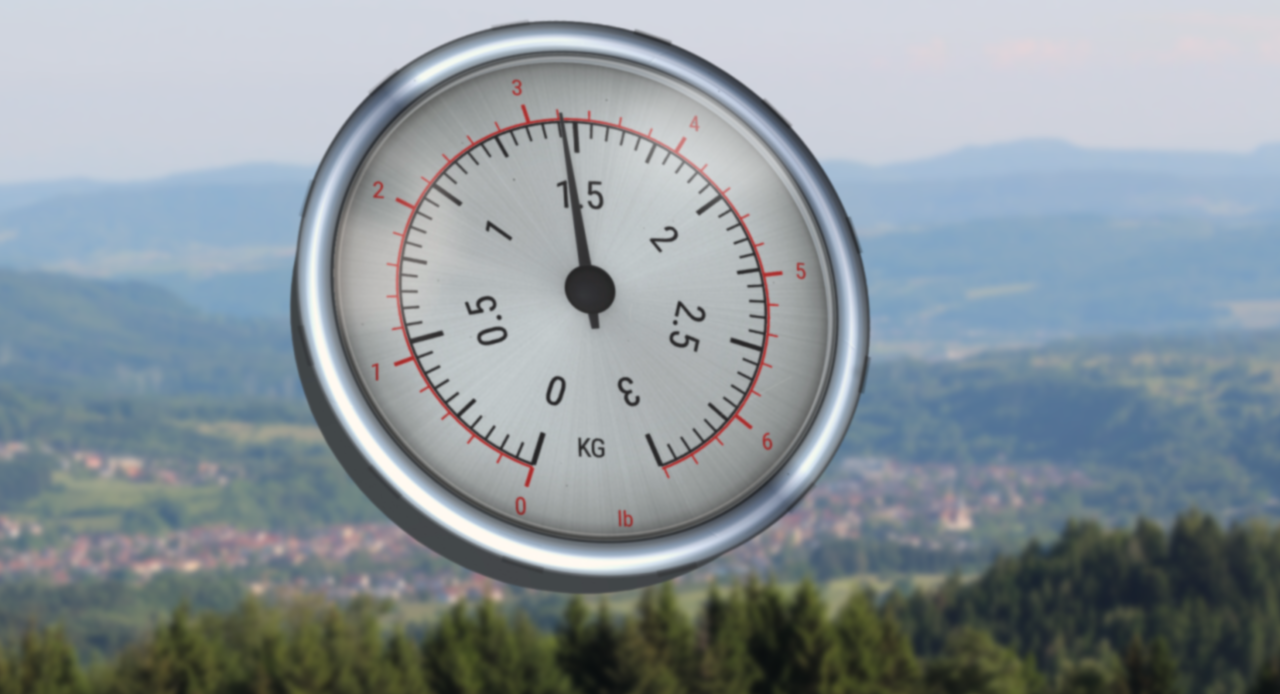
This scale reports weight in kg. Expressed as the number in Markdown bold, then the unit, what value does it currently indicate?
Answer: **1.45** kg
